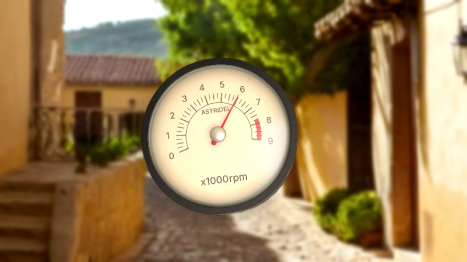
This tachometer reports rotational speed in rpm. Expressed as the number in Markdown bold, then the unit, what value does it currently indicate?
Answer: **6000** rpm
